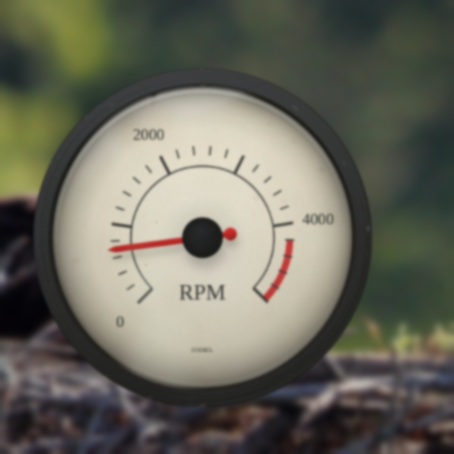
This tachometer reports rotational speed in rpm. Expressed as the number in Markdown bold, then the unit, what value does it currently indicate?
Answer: **700** rpm
